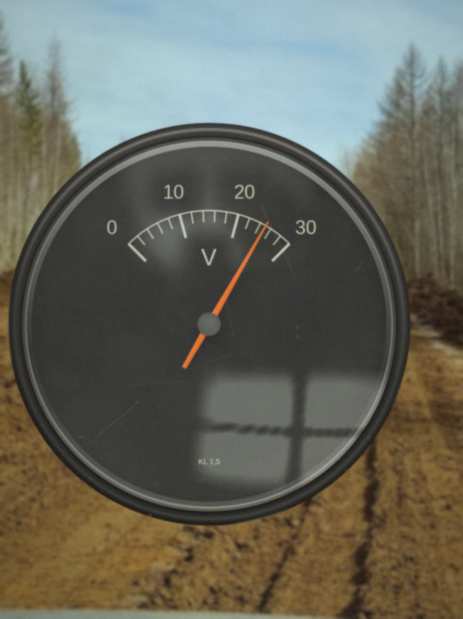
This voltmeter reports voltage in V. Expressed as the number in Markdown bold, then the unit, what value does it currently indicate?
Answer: **25** V
